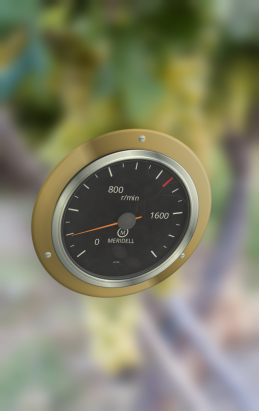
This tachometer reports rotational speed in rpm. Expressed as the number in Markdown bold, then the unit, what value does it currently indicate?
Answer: **200** rpm
